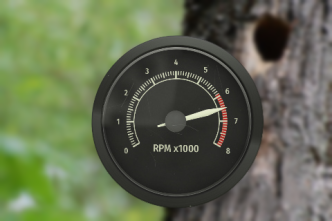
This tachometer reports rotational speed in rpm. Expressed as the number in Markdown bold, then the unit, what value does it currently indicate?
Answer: **6500** rpm
